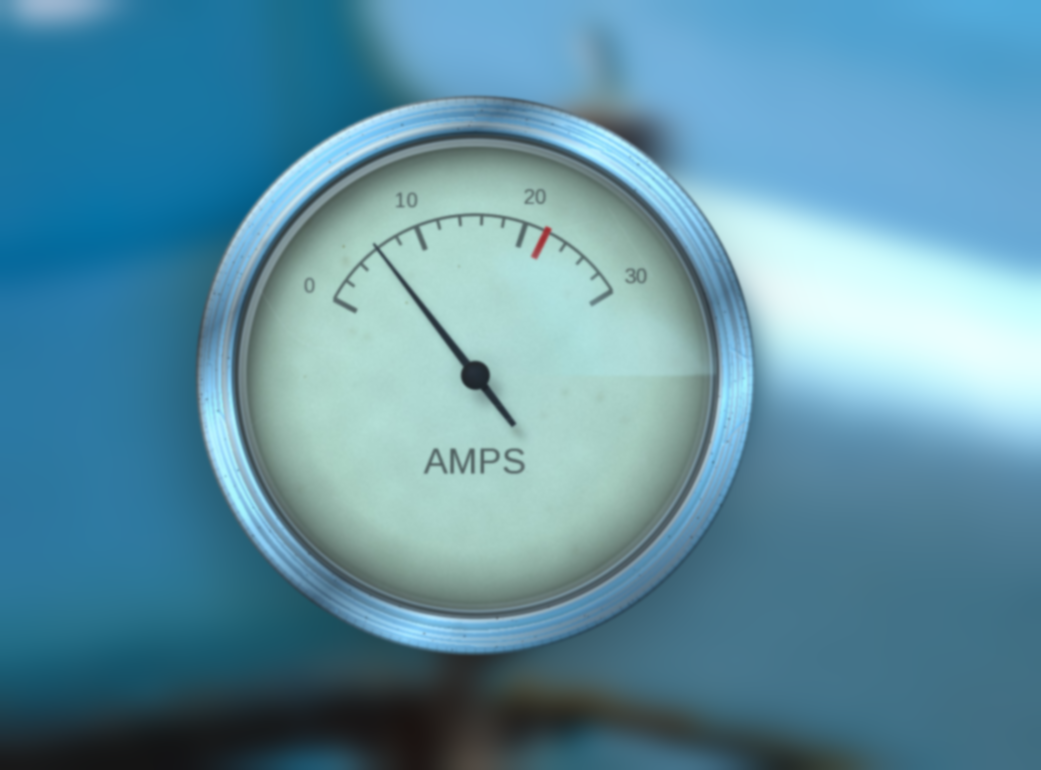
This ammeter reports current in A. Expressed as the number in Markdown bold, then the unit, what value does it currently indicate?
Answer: **6** A
